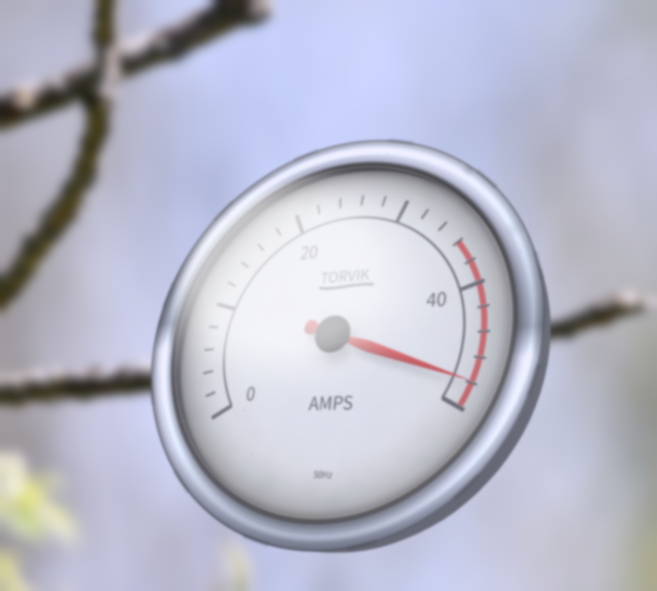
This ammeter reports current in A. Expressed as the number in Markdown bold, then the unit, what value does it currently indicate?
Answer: **48** A
